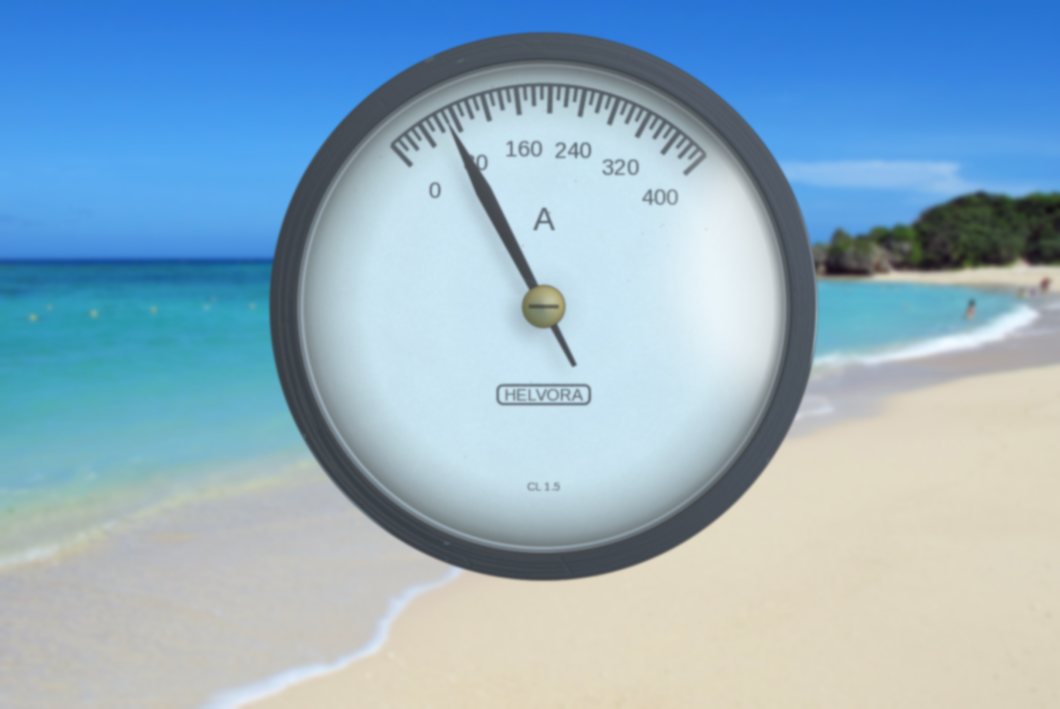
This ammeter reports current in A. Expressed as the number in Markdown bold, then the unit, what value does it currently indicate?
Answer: **70** A
